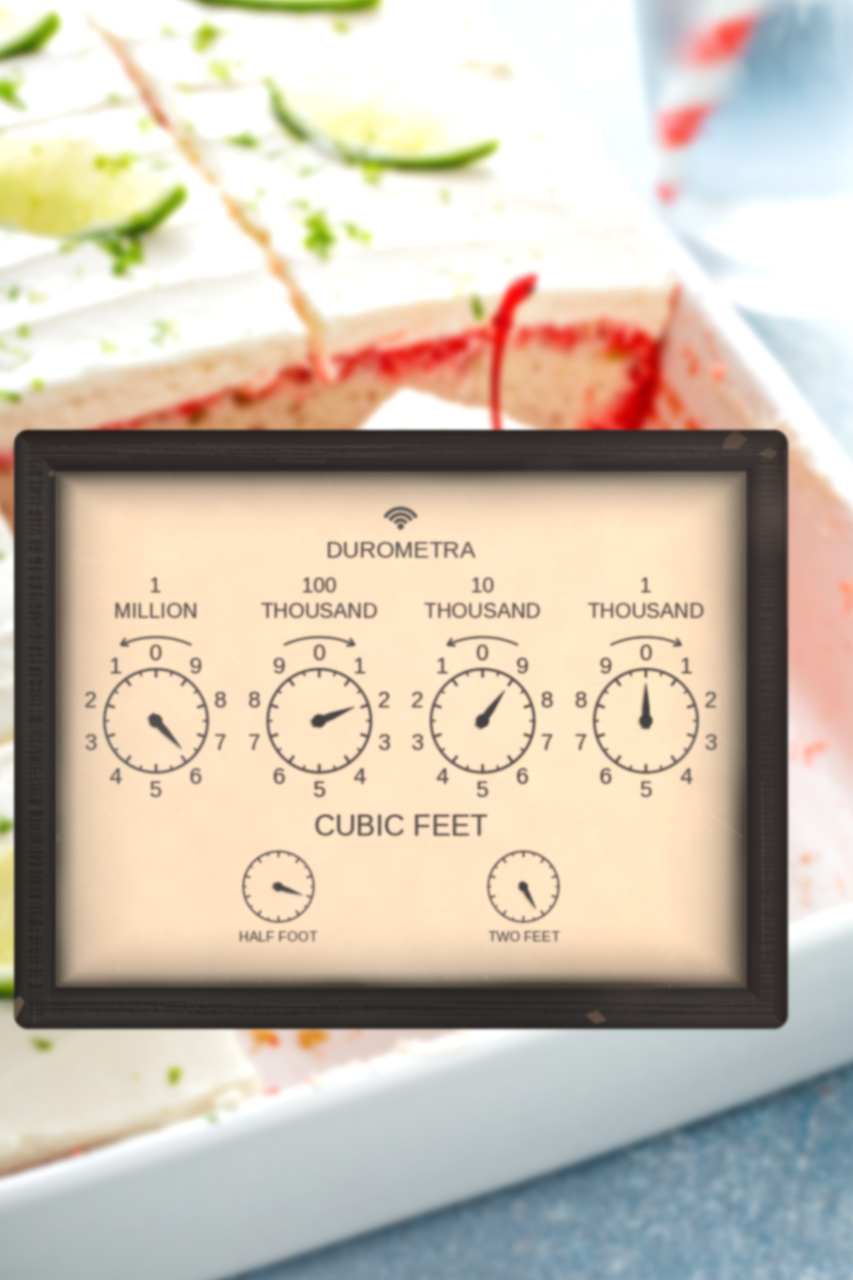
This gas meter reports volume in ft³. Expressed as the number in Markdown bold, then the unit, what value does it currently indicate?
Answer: **619000** ft³
